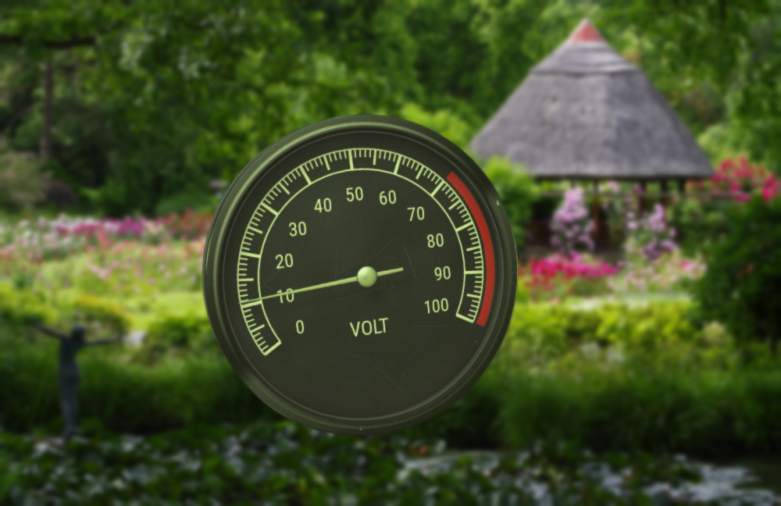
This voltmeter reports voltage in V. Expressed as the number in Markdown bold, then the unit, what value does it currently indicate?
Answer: **11** V
